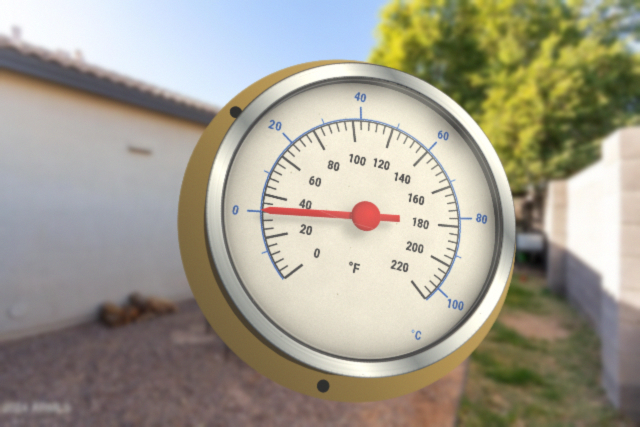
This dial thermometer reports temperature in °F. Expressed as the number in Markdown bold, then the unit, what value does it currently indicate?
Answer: **32** °F
